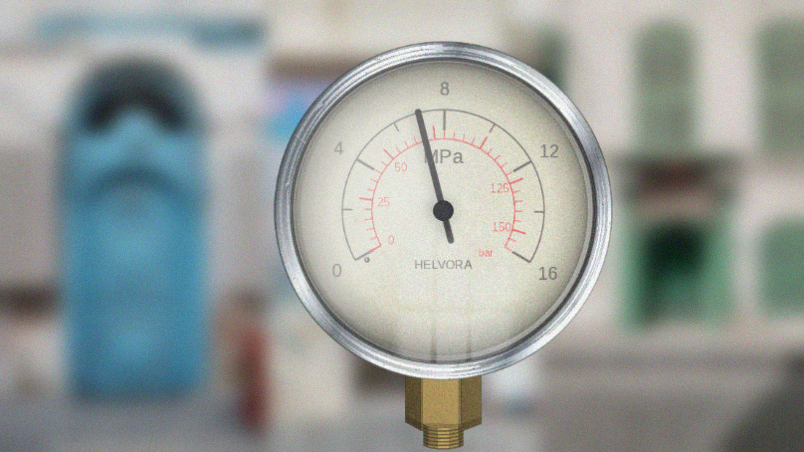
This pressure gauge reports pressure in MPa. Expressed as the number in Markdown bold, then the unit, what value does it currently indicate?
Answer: **7** MPa
